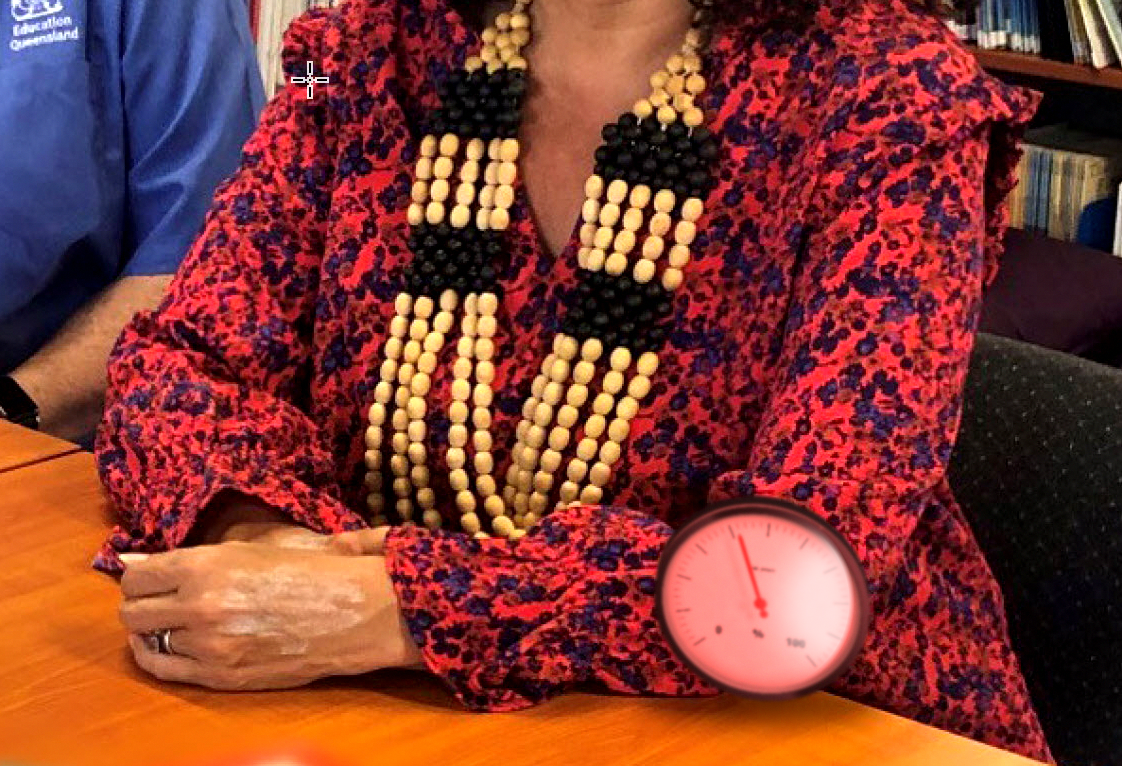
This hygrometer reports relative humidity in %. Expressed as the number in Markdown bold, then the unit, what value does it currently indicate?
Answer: **42** %
